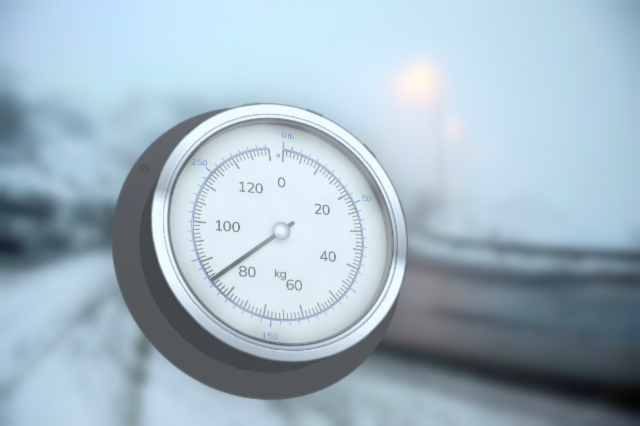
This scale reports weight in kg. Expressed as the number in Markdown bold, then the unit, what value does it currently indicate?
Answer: **85** kg
